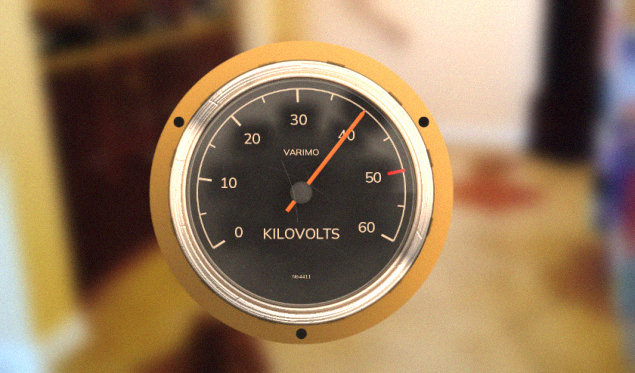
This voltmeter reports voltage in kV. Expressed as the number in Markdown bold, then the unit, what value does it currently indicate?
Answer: **40** kV
